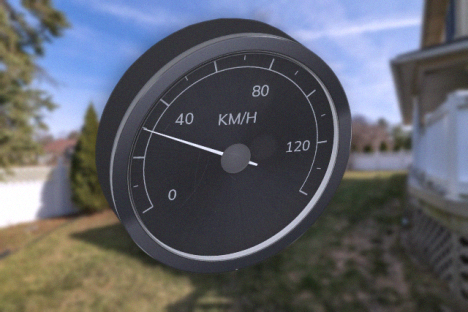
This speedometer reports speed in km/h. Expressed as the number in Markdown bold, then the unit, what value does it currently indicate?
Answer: **30** km/h
